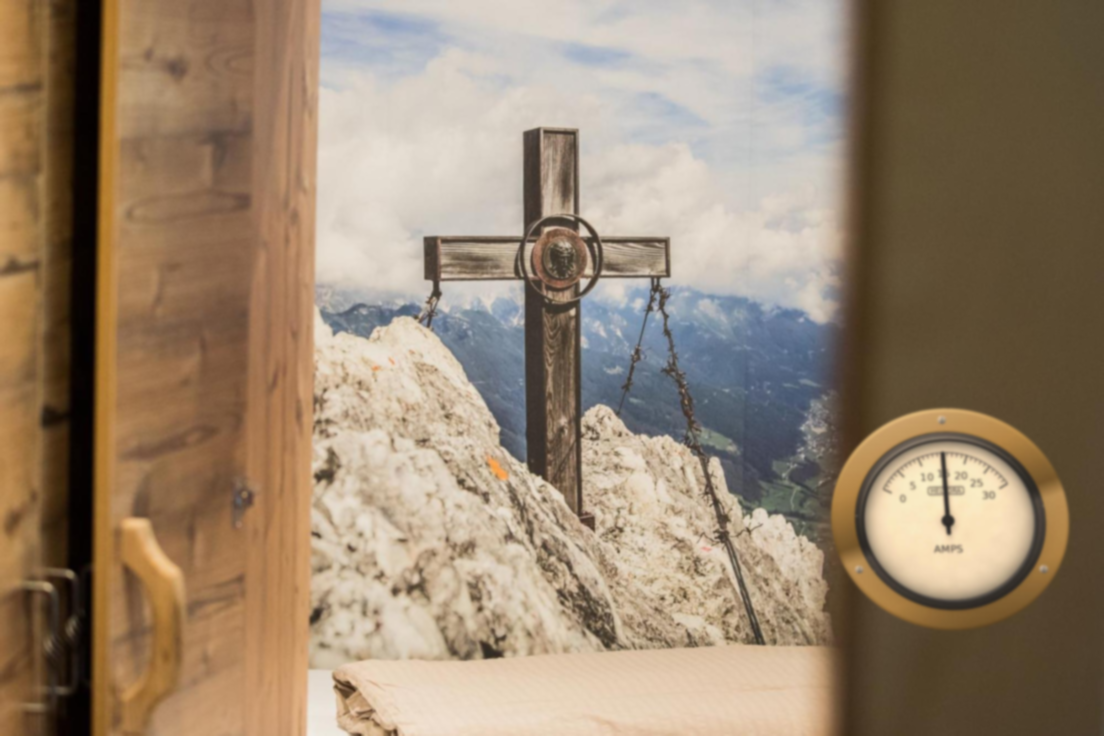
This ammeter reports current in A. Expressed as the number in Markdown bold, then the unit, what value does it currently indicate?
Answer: **15** A
